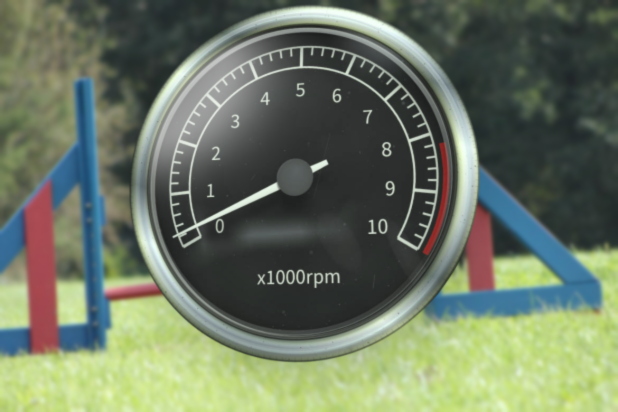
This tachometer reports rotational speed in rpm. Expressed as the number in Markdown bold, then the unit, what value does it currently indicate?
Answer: **200** rpm
